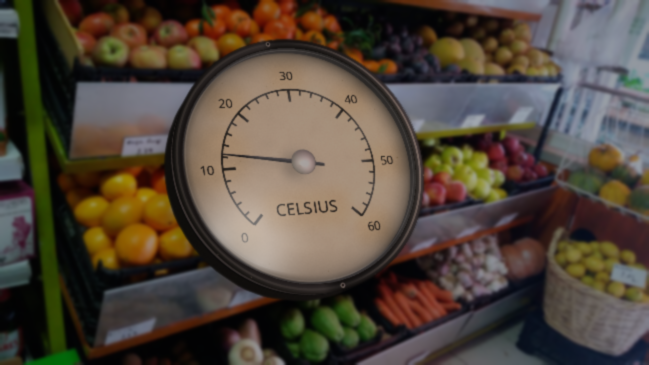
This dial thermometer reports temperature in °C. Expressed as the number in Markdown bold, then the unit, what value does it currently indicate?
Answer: **12** °C
